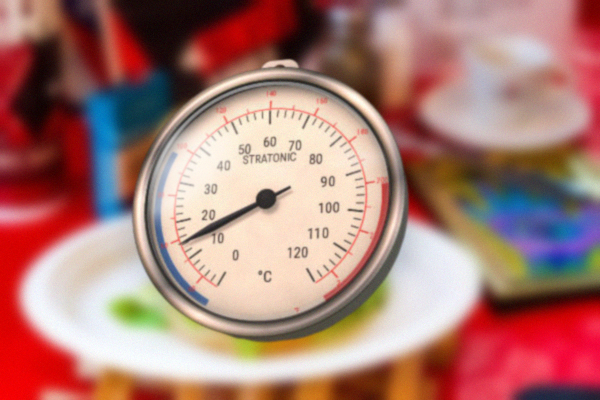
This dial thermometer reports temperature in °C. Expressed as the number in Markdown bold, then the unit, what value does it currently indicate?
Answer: **14** °C
